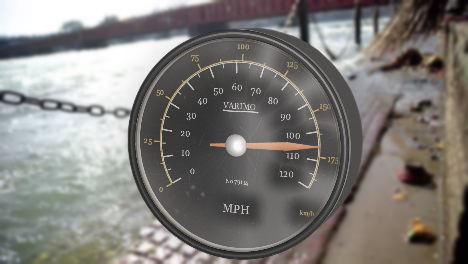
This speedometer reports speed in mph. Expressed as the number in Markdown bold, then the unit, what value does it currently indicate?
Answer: **105** mph
